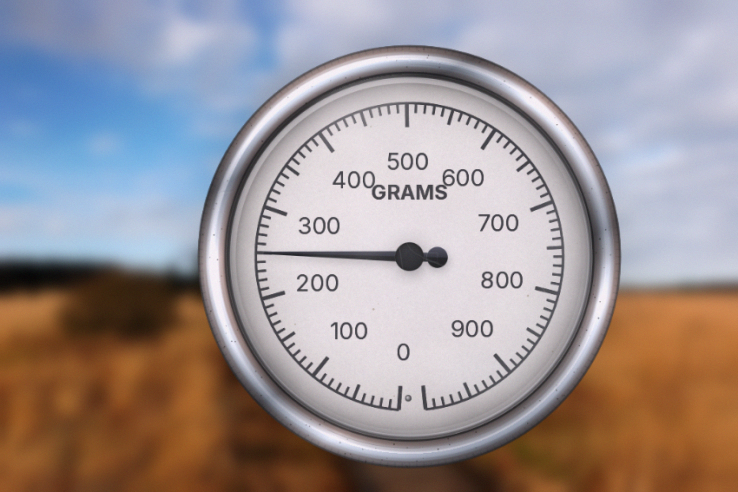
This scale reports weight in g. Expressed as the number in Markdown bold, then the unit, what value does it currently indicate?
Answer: **250** g
